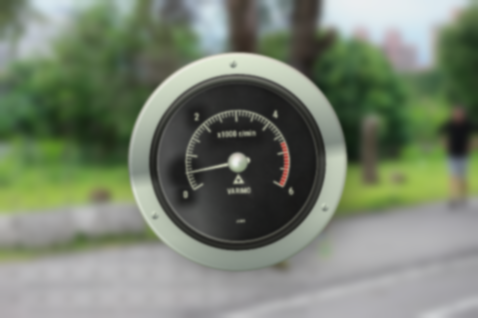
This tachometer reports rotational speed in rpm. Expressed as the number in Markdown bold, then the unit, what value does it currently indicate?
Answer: **500** rpm
